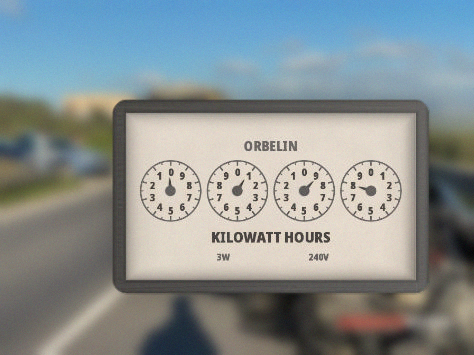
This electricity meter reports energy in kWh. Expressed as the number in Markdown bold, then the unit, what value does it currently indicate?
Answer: **88** kWh
